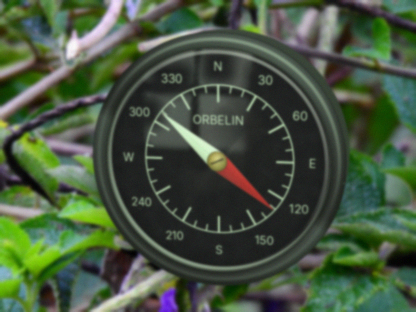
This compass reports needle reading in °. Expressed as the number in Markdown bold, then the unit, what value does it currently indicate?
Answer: **130** °
